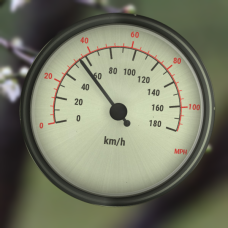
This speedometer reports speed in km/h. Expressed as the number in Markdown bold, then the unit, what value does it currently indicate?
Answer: **55** km/h
